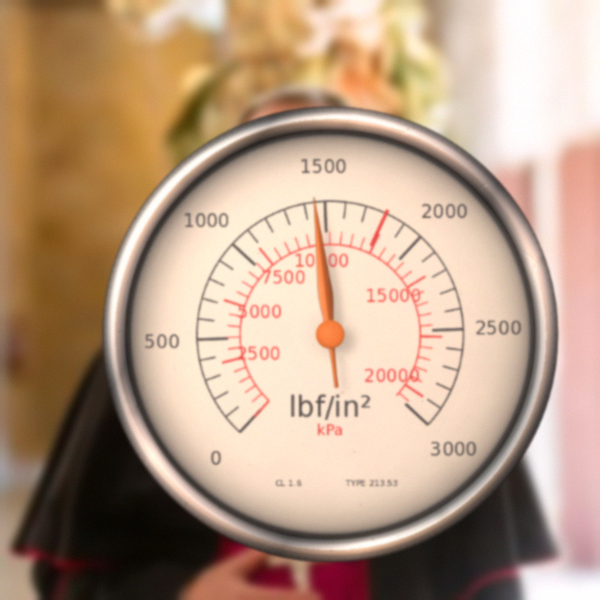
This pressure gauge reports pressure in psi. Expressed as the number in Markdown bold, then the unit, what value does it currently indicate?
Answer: **1450** psi
